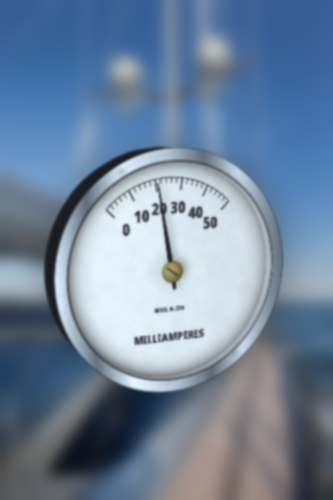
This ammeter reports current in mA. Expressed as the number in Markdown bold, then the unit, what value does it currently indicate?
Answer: **20** mA
